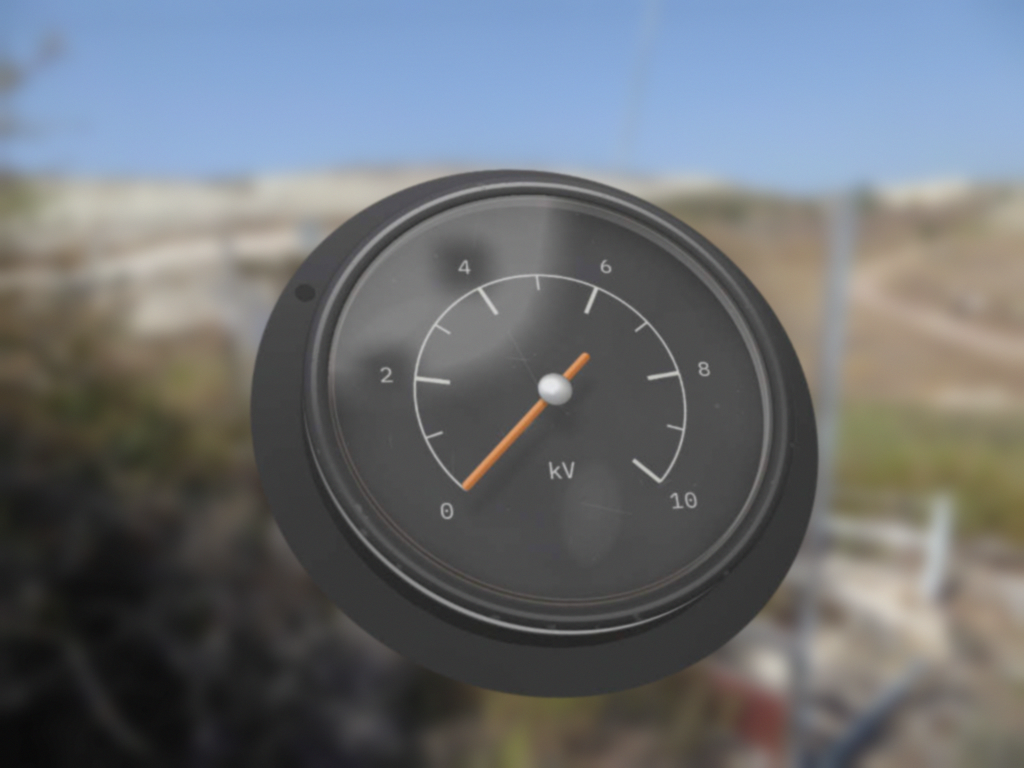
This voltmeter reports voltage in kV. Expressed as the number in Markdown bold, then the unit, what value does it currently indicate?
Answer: **0** kV
